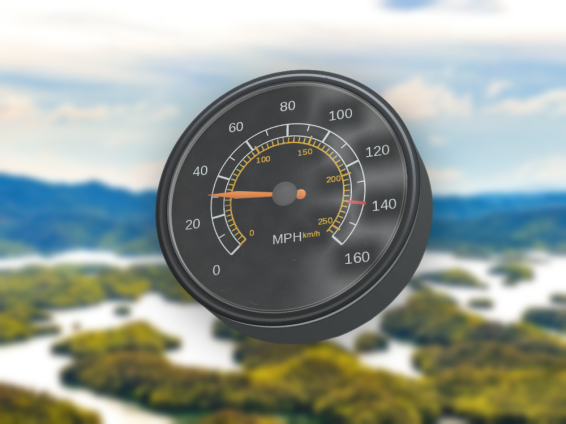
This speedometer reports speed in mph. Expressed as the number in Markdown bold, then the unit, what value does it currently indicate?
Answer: **30** mph
